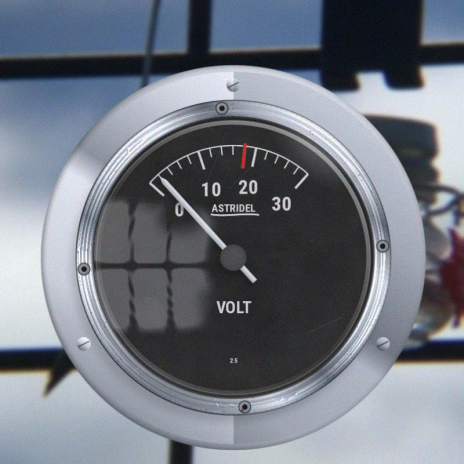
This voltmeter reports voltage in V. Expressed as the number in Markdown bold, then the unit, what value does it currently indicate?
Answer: **2** V
